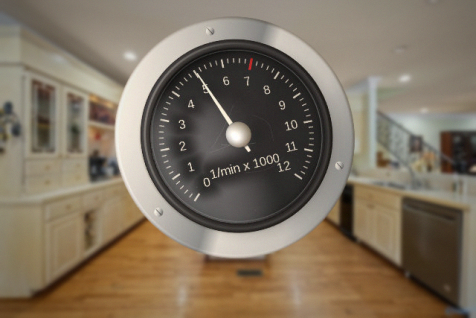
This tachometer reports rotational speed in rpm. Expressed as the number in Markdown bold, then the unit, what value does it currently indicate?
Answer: **5000** rpm
